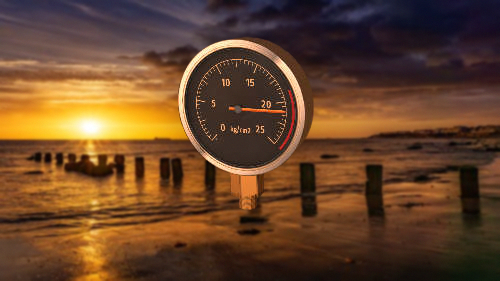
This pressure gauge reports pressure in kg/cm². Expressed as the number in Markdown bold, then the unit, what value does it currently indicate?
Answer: **21** kg/cm²
